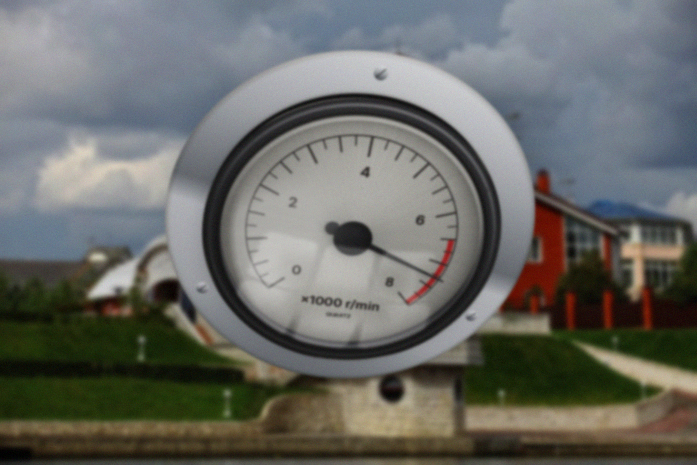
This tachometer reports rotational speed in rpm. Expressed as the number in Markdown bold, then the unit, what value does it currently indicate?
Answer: **7250** rpm
